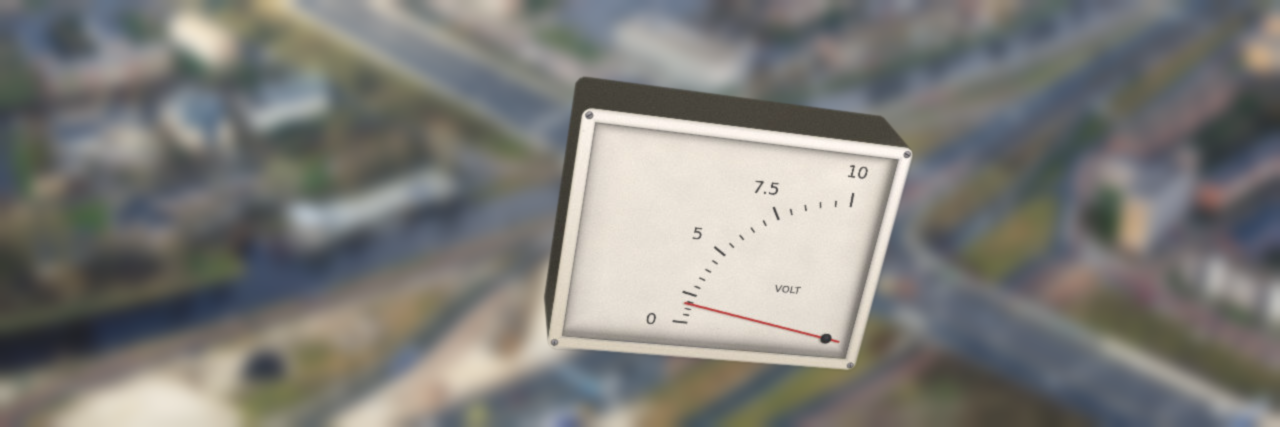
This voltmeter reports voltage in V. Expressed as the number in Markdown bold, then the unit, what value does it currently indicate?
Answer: **2** V
